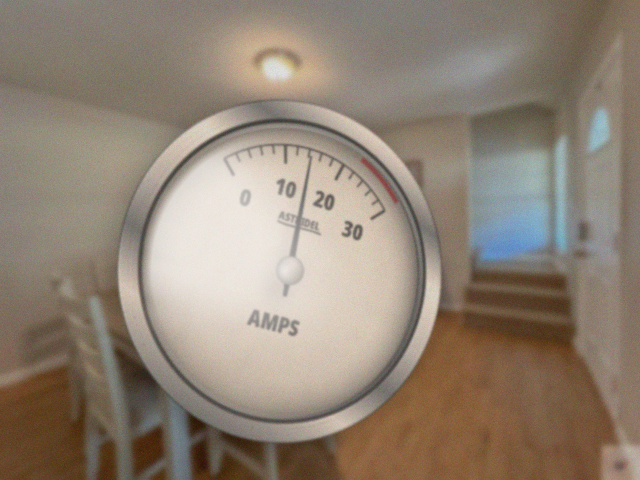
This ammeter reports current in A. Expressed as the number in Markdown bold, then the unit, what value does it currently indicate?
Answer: **14** A
